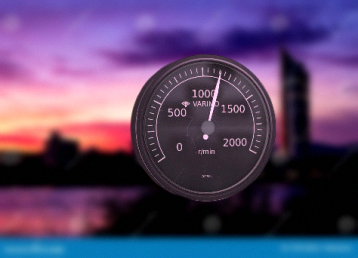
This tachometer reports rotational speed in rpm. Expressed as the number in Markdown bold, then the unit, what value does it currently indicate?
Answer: **1150** rpm
